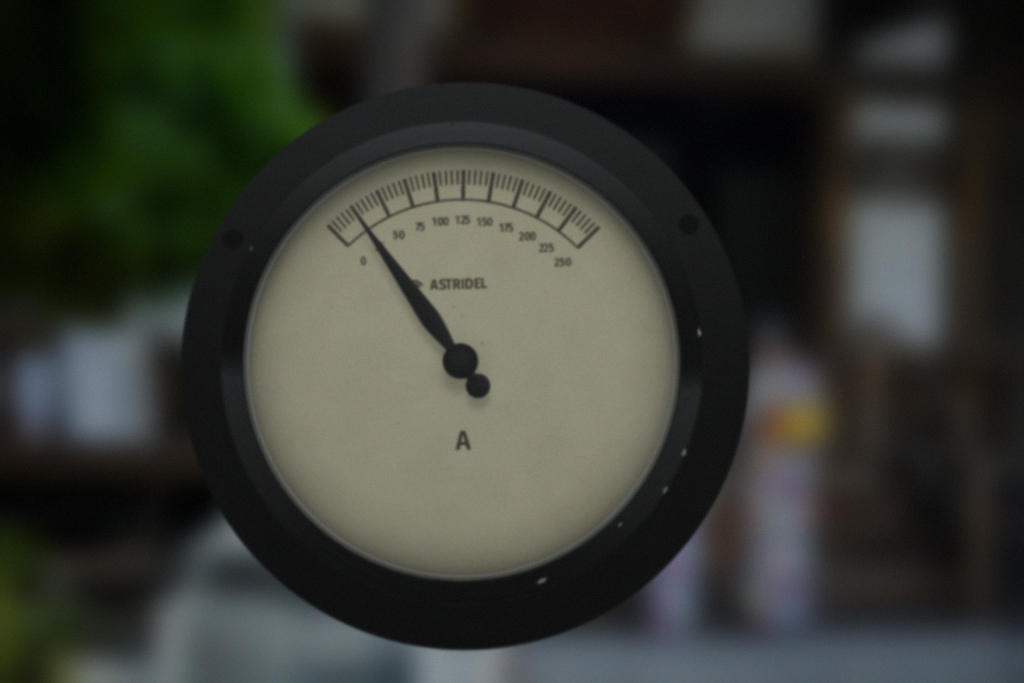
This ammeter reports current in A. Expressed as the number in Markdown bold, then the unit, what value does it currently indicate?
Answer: **25** A
